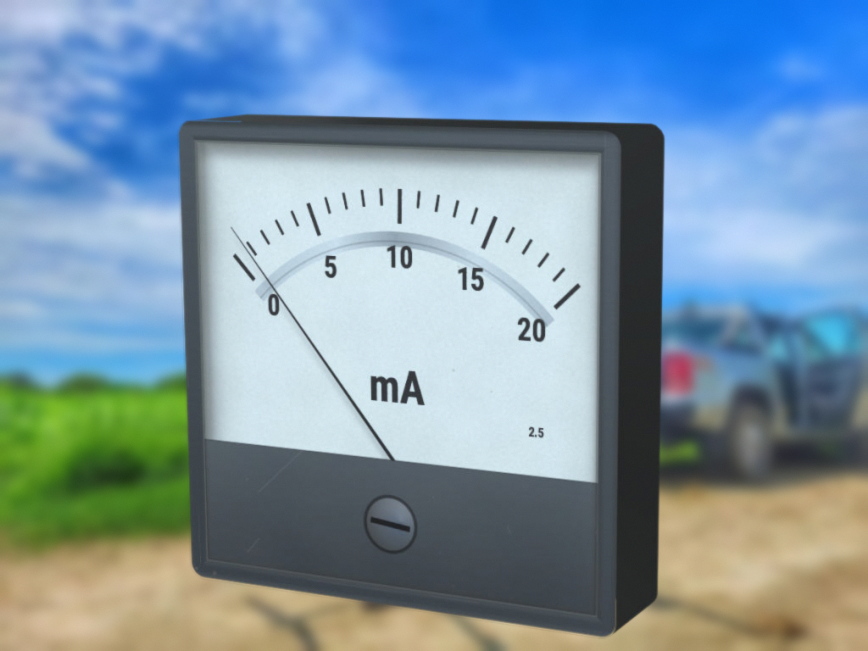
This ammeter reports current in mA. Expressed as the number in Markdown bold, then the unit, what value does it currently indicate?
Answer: **1** mA
